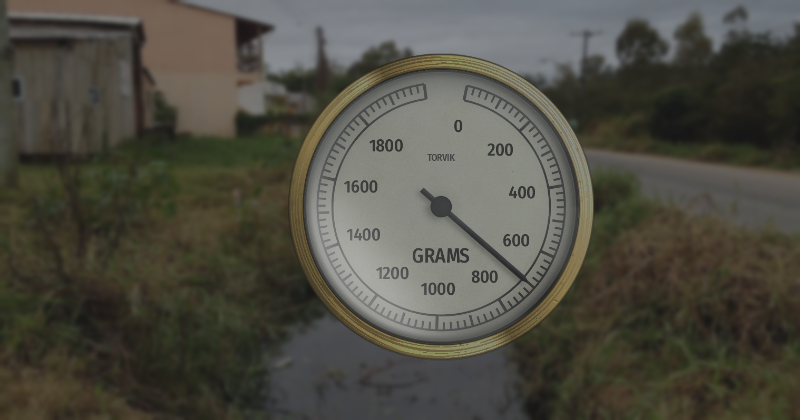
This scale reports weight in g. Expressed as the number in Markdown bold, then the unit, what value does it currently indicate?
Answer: **700** g
